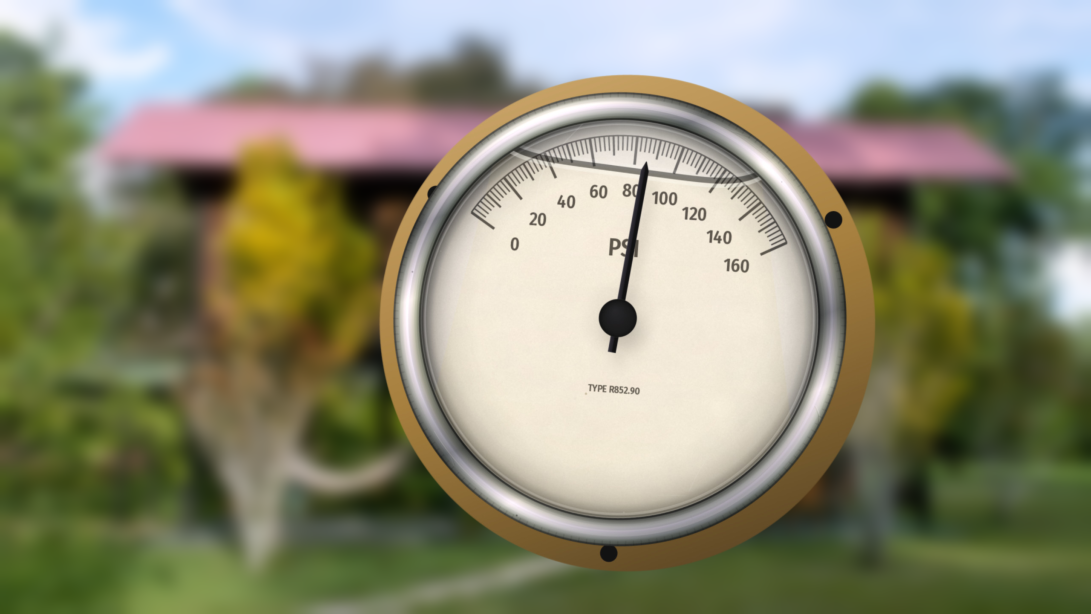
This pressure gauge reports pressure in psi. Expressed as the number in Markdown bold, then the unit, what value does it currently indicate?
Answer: **86** psi
